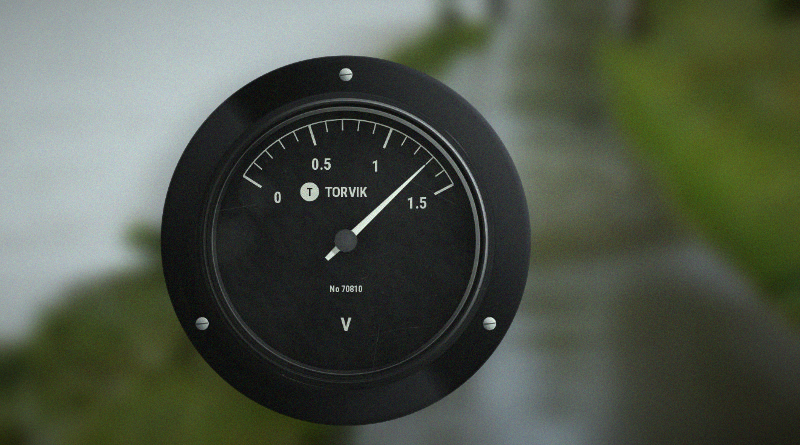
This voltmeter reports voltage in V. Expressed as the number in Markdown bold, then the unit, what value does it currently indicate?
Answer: **1.3** V
